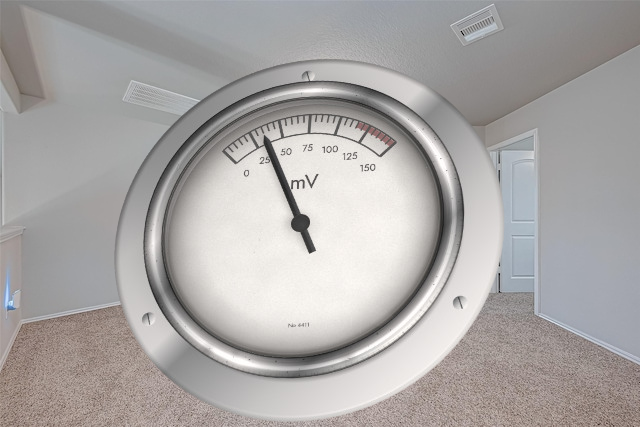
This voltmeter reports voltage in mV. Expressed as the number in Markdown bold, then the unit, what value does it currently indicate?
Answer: **35** mV
